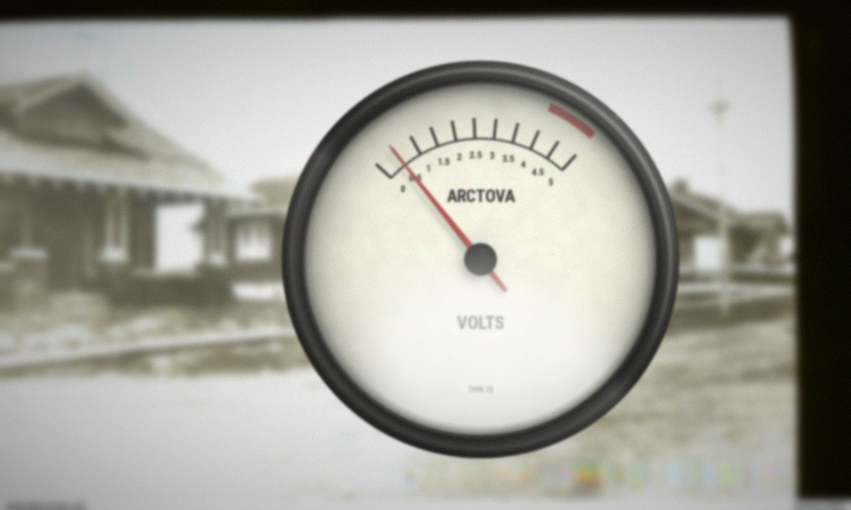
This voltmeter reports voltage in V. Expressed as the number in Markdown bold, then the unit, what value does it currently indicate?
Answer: **0.5** V
